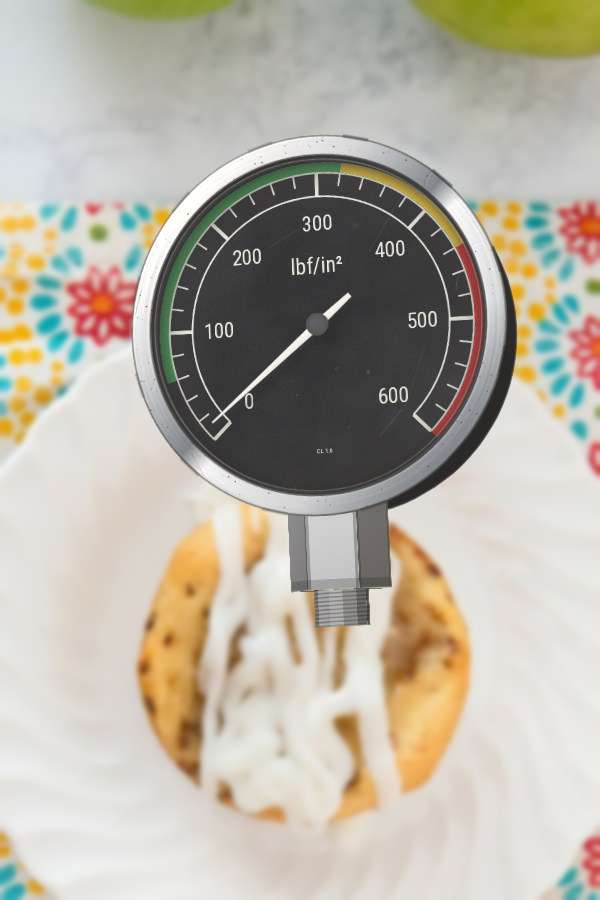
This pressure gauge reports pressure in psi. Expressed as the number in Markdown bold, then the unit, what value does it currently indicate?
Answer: **10** psi
